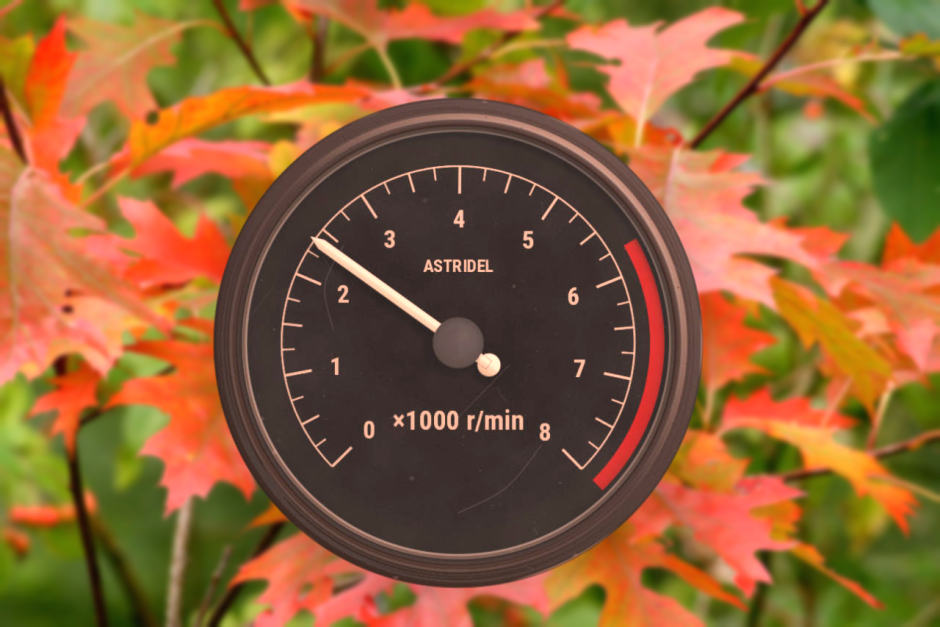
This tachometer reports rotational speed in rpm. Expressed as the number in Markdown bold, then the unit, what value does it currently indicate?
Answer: **2375** rpm
